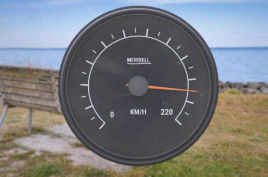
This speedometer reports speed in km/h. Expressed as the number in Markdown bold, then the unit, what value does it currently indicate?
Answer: **190** km/h
